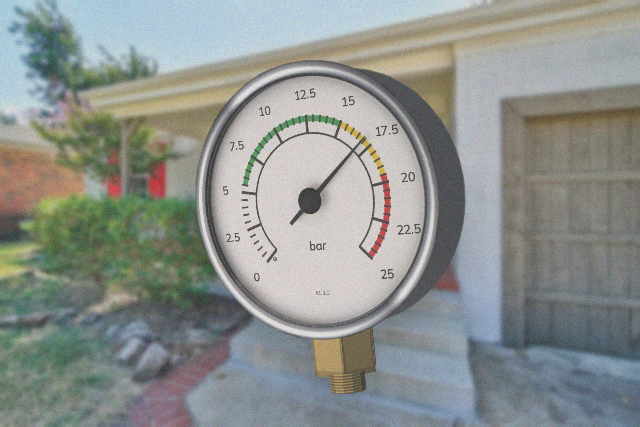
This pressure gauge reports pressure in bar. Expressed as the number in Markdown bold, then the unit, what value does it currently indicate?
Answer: **17** bar
